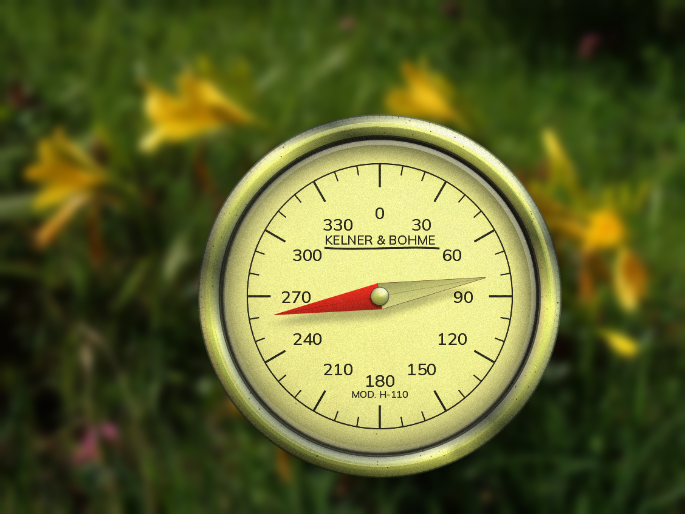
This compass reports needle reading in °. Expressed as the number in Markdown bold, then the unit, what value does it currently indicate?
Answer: **260** °
